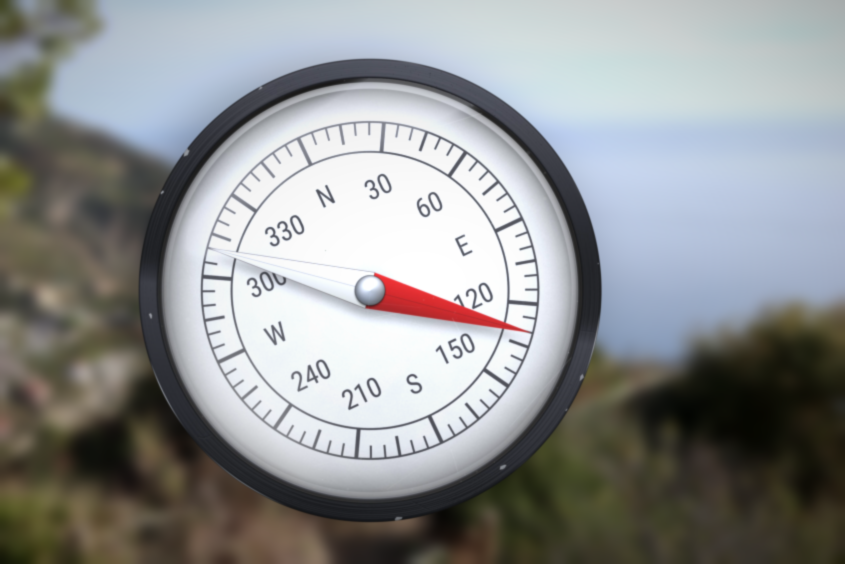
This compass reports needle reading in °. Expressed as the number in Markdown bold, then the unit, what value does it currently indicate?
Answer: **130** °
